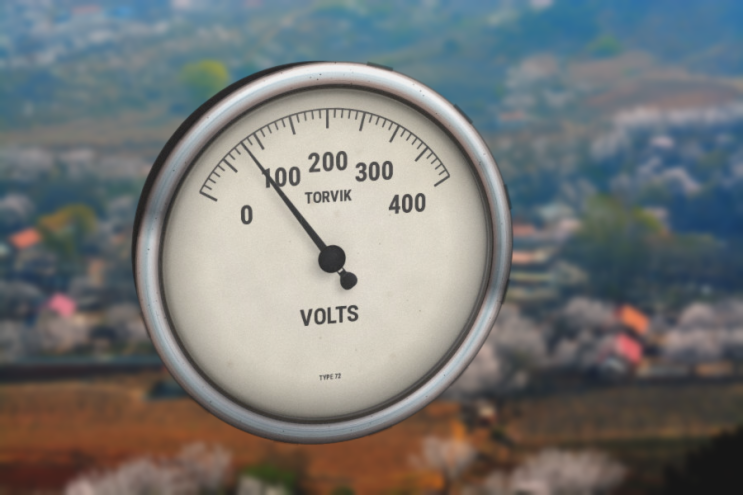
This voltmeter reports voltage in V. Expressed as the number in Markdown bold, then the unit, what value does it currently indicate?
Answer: **80** V
